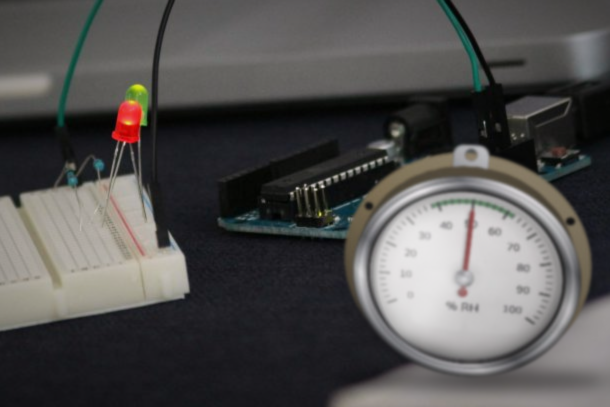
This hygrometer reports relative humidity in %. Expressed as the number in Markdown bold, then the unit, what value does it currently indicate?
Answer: **50** %
